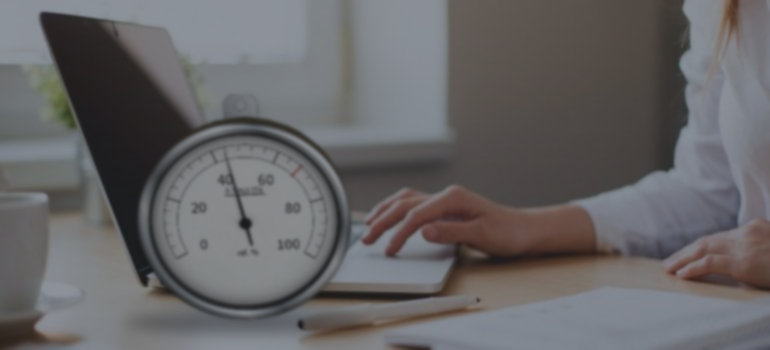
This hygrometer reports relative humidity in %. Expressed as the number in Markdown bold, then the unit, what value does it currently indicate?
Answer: **44** %
